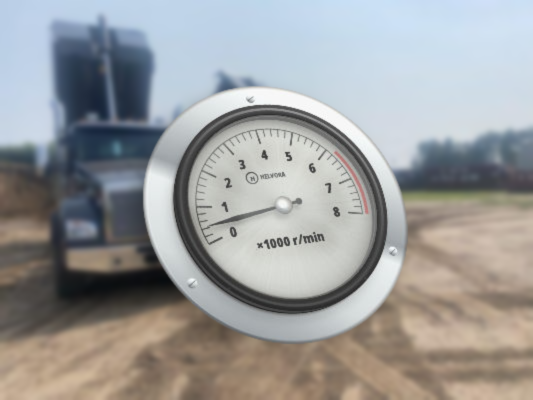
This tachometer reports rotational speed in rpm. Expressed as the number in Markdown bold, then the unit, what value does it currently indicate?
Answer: **400** rpm
